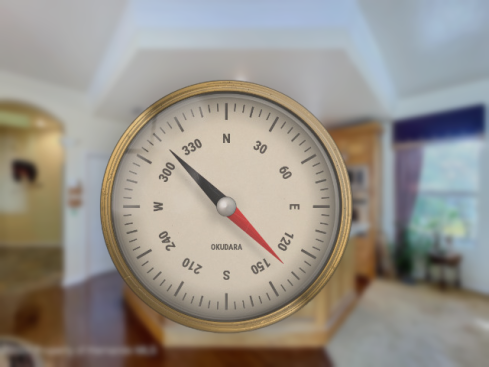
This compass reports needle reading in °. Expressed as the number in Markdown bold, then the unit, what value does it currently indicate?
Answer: **135** °
